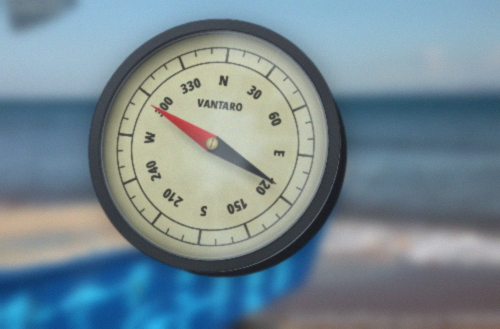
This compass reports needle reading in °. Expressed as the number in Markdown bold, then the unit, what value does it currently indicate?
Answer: **295** °
